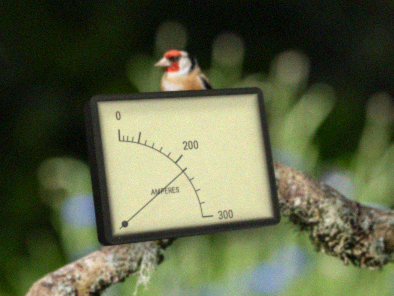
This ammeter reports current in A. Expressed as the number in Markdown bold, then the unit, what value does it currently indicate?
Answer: **220** A
